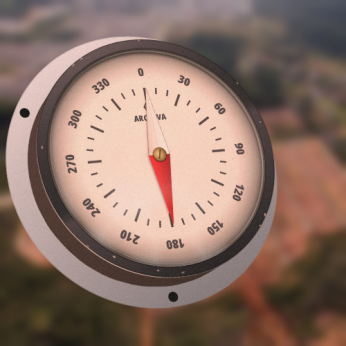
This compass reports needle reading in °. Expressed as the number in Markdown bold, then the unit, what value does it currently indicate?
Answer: **180** °
